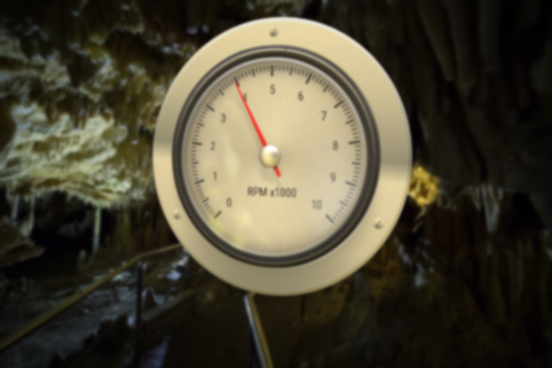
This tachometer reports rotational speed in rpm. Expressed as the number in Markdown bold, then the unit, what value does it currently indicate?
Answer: **4000** rpm
